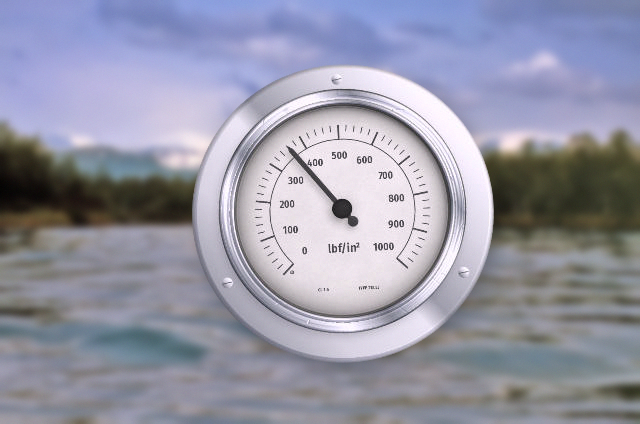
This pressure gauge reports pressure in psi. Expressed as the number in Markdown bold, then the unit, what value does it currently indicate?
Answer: **360** psi
